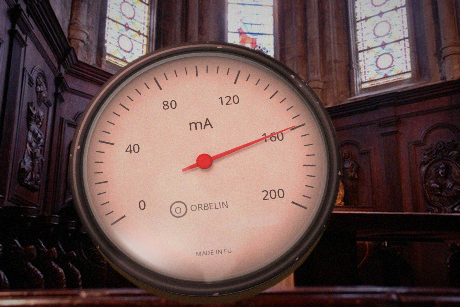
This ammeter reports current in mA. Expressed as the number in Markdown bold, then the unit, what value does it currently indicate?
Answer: **160** mA
